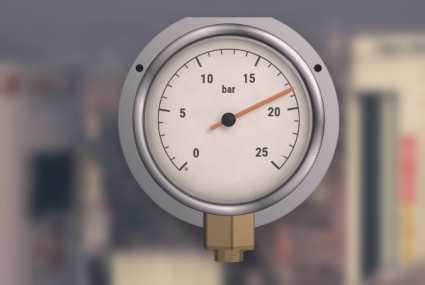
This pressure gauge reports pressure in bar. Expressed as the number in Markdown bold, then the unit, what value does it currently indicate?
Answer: **18.5** bar
